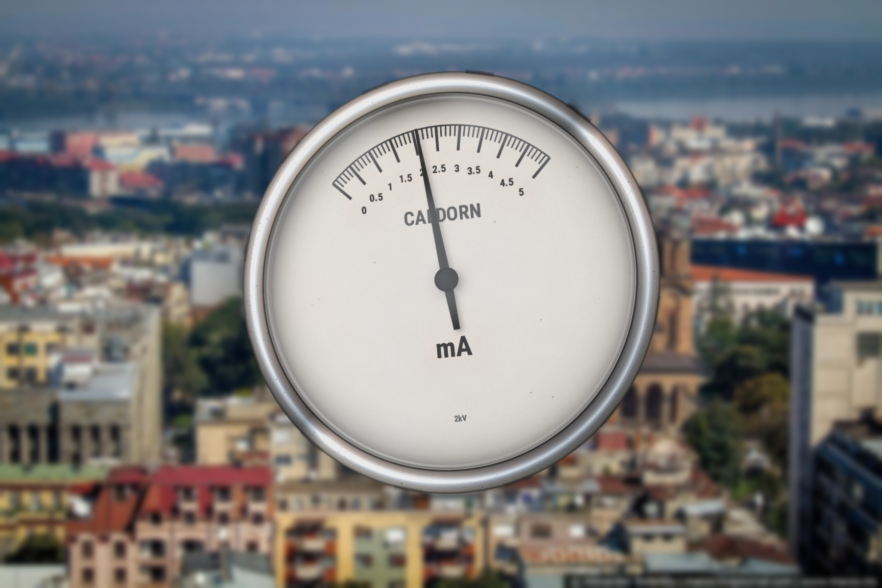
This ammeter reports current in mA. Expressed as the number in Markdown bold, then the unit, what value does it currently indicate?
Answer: **2.1** mA
